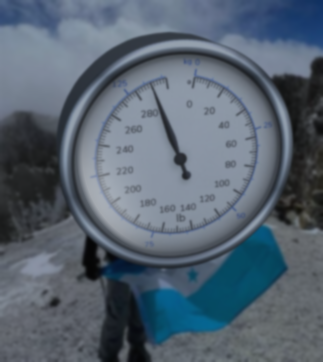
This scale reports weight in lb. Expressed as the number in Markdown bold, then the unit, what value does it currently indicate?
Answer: **290** lb
